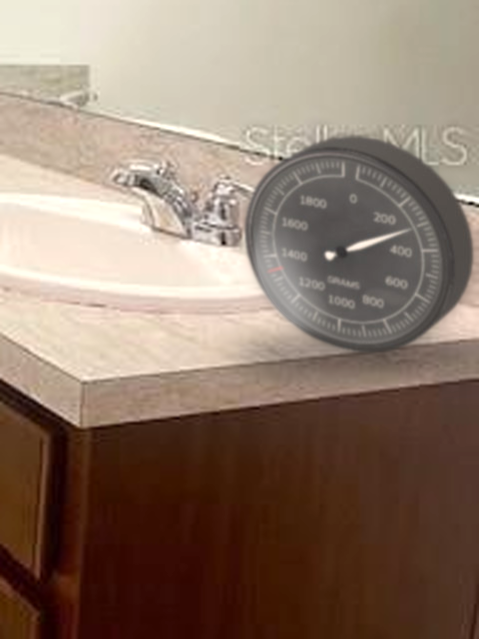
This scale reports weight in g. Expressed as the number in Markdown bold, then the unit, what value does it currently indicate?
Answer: **300** g
